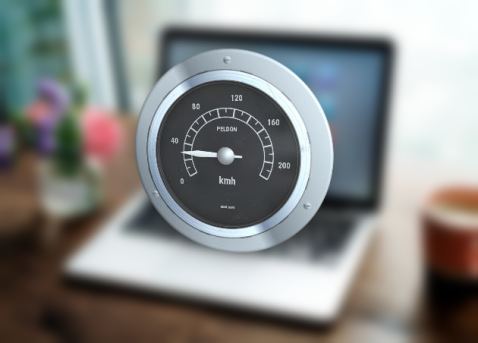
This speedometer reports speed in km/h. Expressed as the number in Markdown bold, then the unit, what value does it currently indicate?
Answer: **30** km/h
